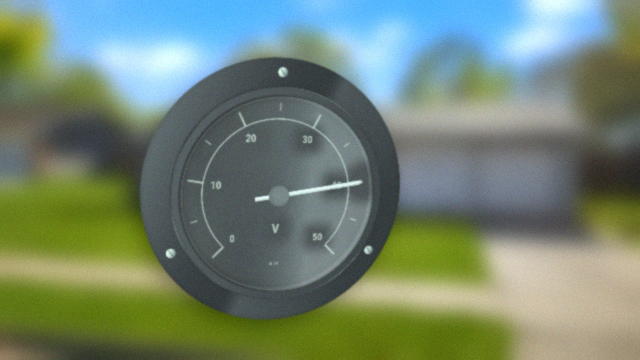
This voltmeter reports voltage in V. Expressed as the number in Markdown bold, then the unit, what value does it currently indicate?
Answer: **40** V
